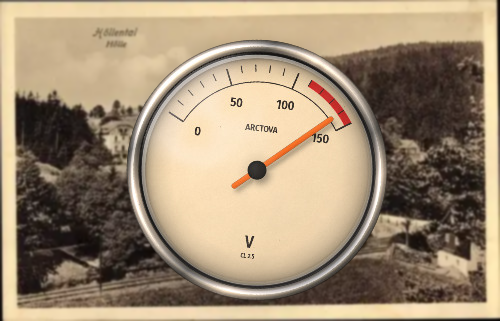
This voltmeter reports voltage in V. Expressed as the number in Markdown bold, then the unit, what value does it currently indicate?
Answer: **140** V
